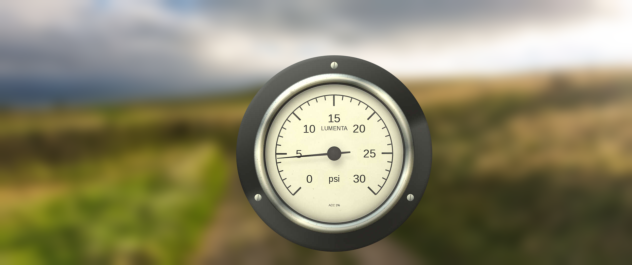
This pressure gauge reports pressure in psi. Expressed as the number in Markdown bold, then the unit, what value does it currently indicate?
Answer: **4.5** psi
